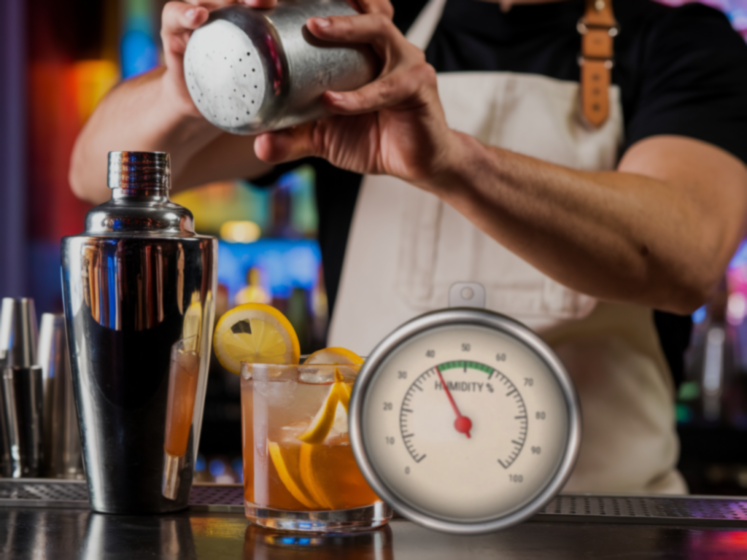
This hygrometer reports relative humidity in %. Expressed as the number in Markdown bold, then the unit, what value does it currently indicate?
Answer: **40** %
